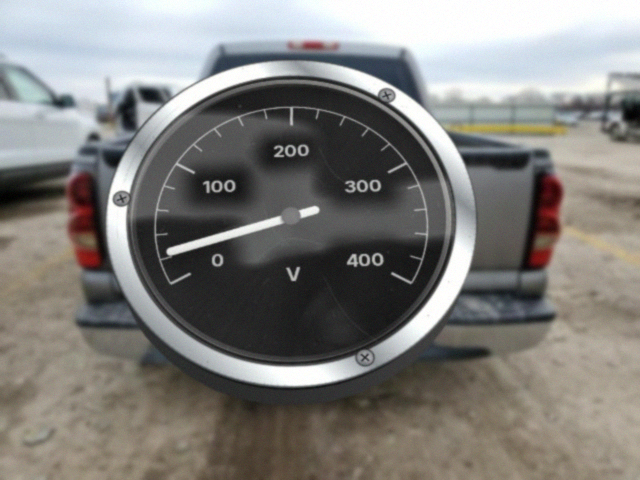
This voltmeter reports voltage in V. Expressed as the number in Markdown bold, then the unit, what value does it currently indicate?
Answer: **20** V
